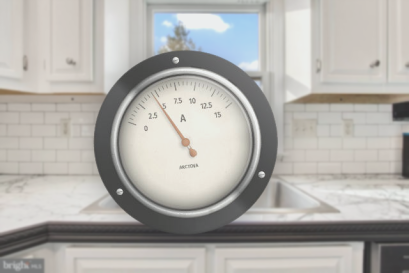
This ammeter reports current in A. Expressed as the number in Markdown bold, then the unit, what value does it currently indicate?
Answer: **4.5** A
